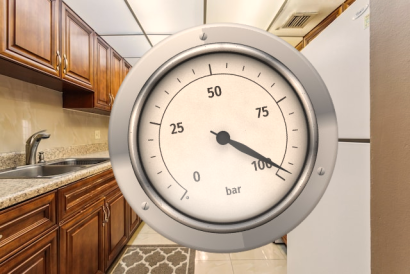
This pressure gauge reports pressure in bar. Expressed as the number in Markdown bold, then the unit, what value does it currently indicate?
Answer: **97.5** bar
